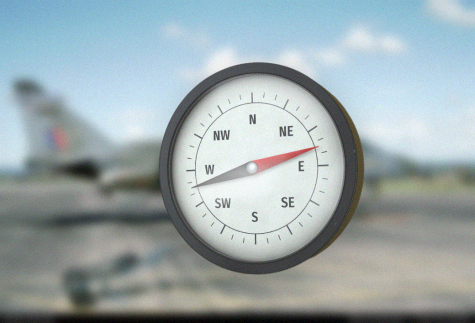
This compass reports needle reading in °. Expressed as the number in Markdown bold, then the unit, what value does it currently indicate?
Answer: **75** °
